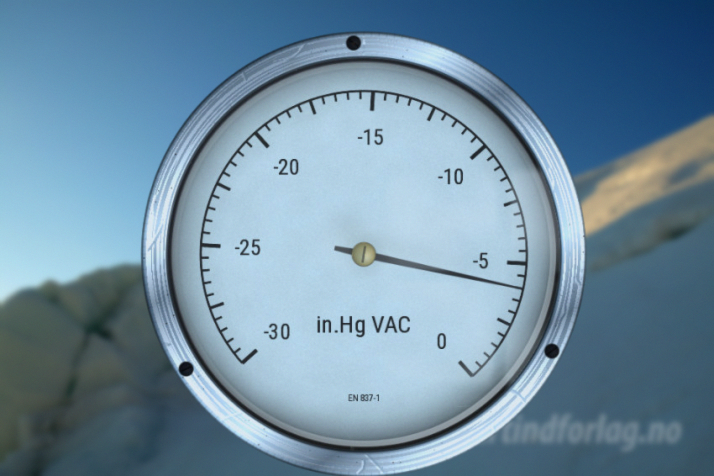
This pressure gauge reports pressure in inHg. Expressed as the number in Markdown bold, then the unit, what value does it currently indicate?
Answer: **-4** inHg
